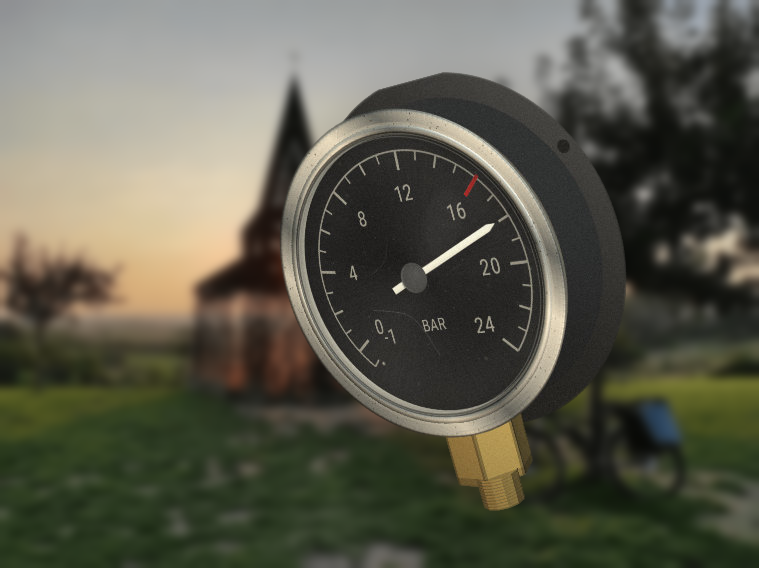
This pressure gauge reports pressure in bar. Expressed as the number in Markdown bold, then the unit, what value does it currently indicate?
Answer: **18** bar
